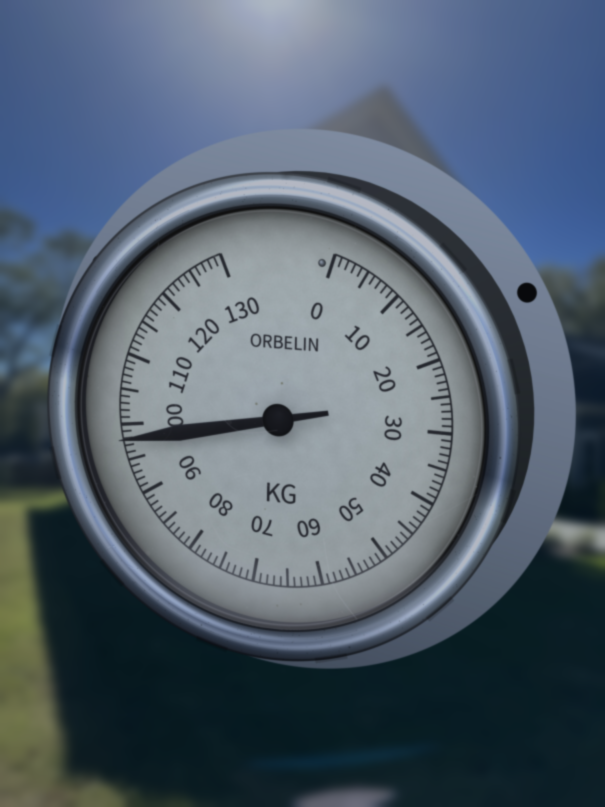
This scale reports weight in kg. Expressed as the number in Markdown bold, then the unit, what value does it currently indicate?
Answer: **98** kg
